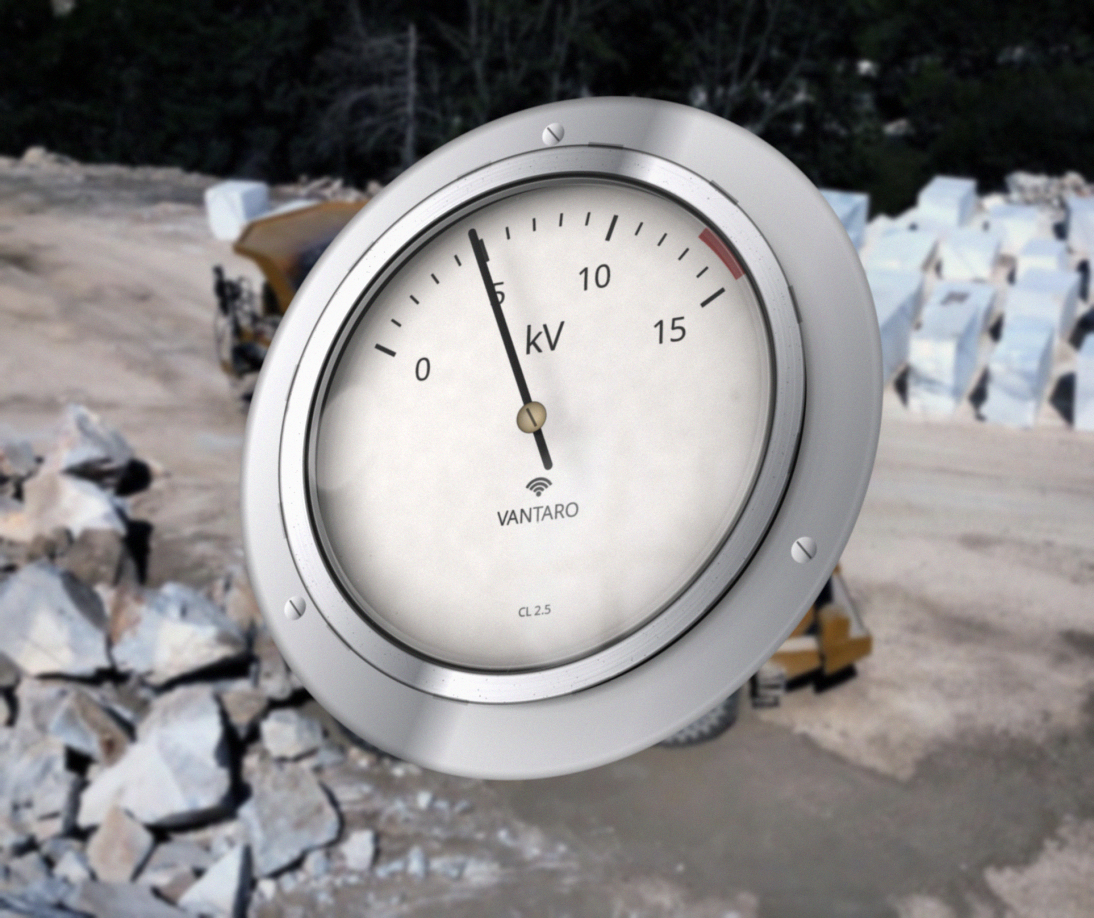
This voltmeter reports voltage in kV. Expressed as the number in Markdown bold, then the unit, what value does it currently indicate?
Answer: **5** kV
